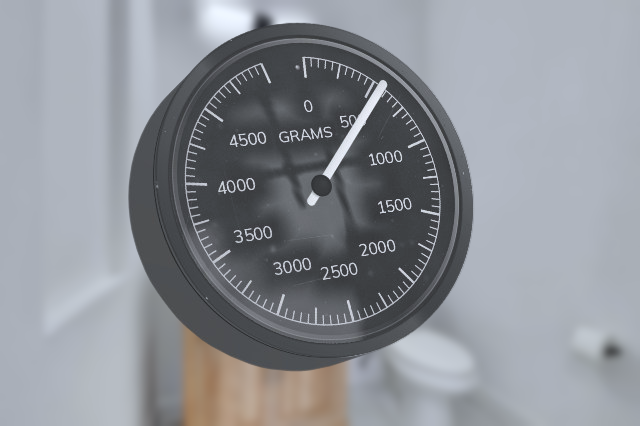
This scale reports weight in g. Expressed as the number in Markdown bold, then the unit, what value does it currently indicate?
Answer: **550** g
